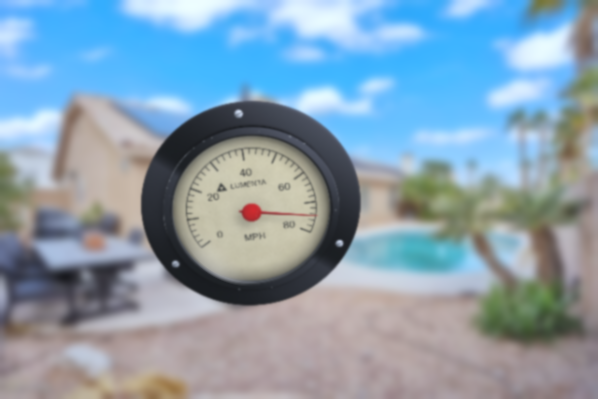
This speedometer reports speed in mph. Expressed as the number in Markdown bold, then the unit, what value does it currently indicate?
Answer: **74** mph
